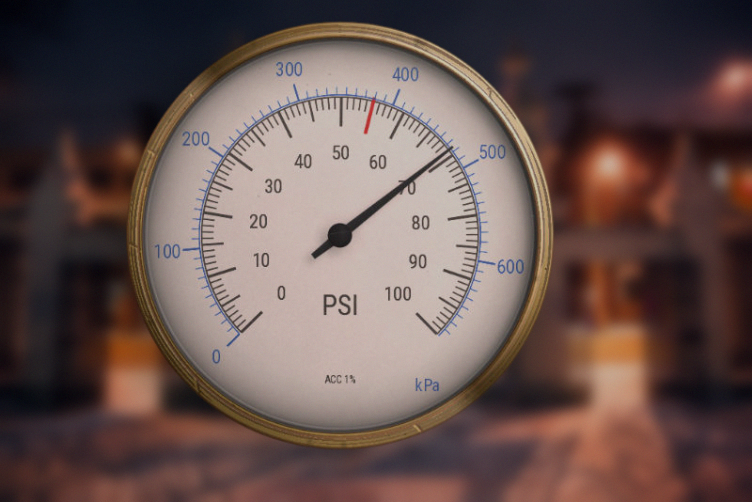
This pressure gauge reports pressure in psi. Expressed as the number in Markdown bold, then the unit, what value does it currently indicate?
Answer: **69** psi
